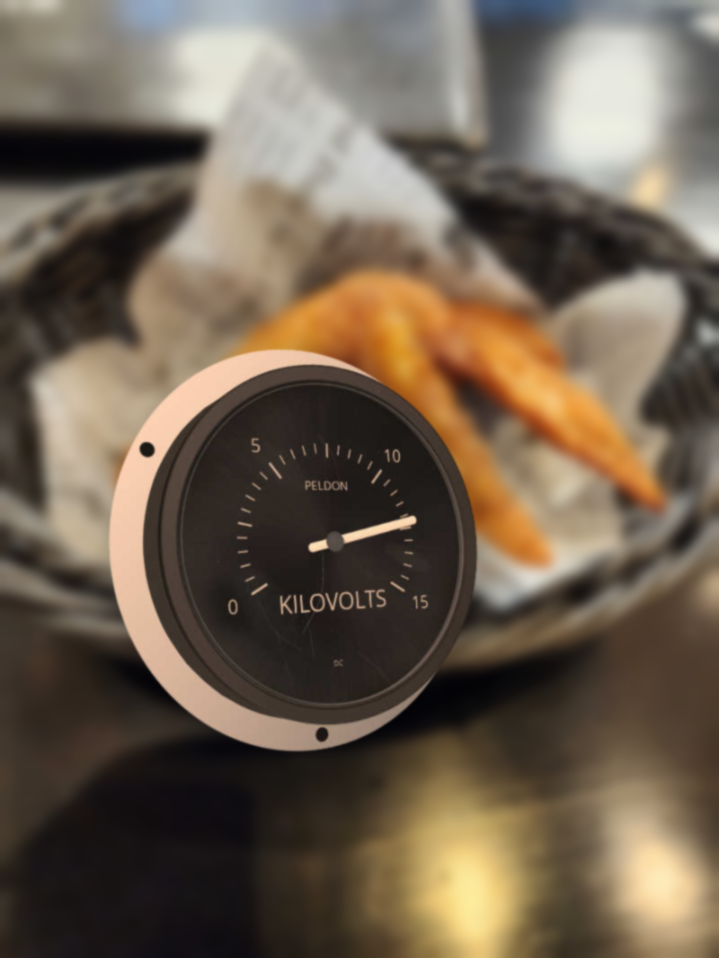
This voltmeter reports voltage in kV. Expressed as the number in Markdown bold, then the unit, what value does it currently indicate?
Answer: **12.25** kV
